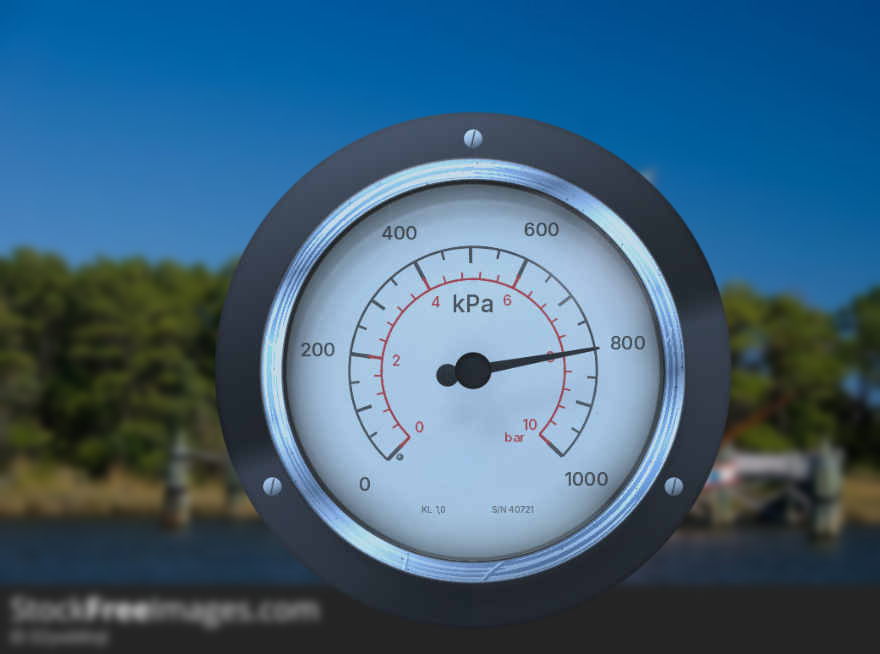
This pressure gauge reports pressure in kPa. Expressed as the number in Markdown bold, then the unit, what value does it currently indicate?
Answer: **800** kPa
